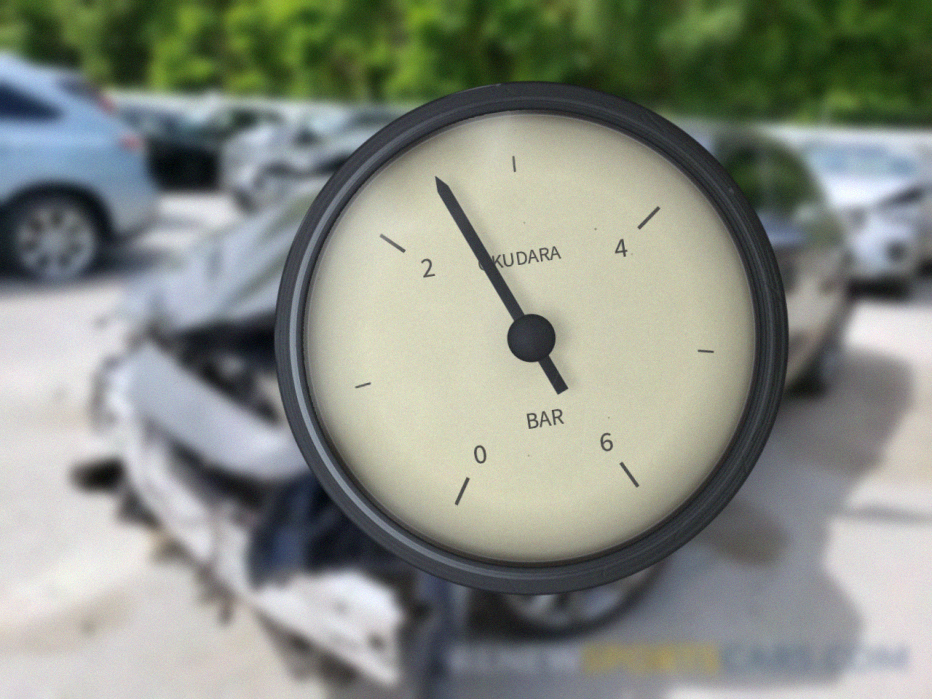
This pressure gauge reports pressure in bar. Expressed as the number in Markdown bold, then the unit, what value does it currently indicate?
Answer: **2.5** bar
